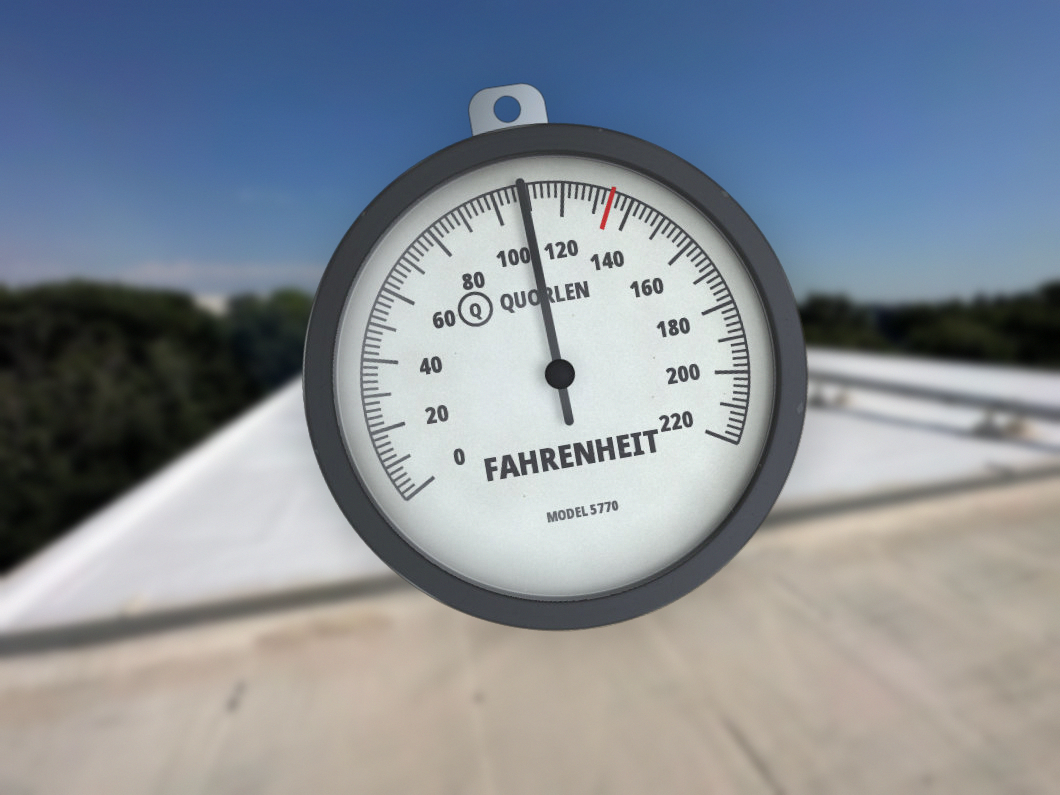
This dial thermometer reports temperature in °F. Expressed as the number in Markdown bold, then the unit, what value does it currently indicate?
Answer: **108** °F
